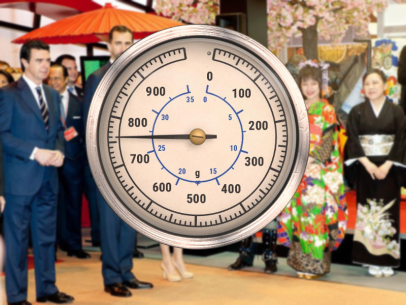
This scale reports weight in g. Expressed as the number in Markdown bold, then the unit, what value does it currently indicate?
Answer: **760** g
